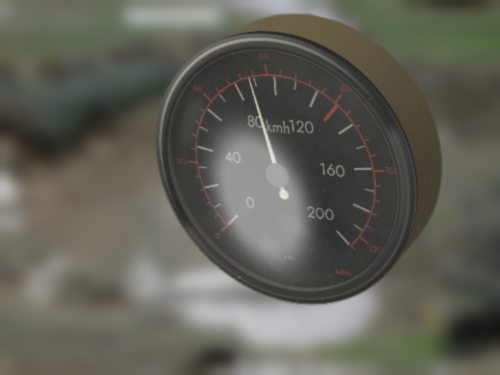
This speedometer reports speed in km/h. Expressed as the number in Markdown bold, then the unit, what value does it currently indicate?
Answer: **90** km/h
